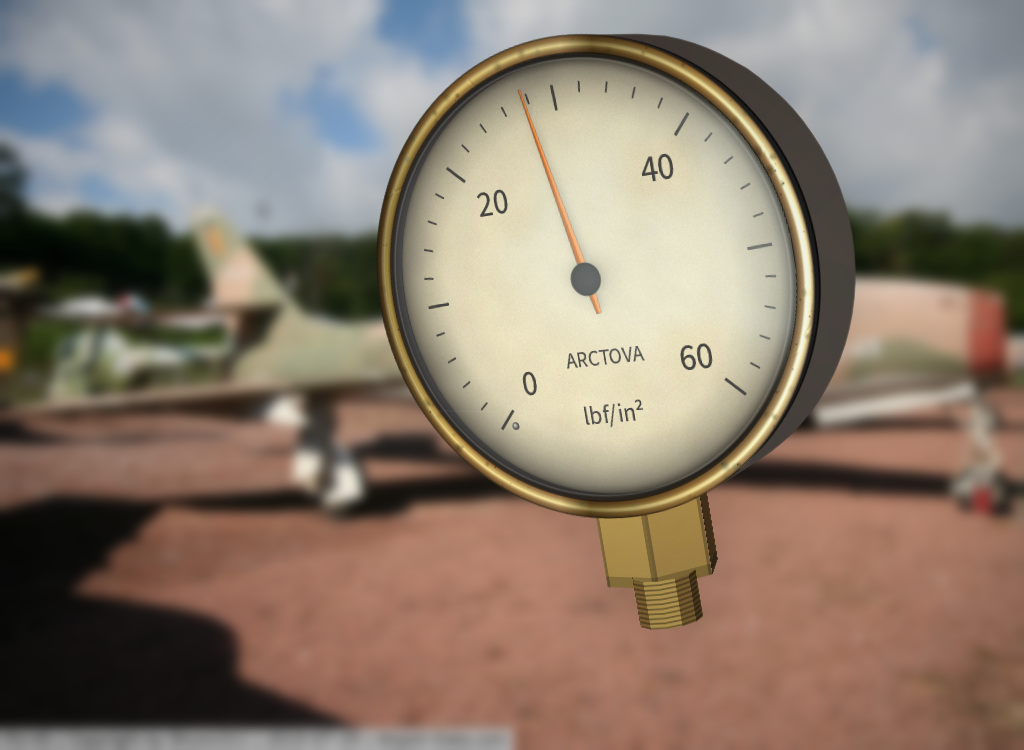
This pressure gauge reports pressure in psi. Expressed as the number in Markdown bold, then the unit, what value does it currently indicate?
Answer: **28** psi
